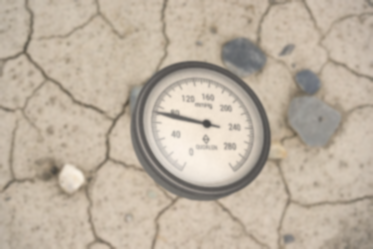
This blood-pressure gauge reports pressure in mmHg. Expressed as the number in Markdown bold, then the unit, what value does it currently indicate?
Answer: **70** mmHg
